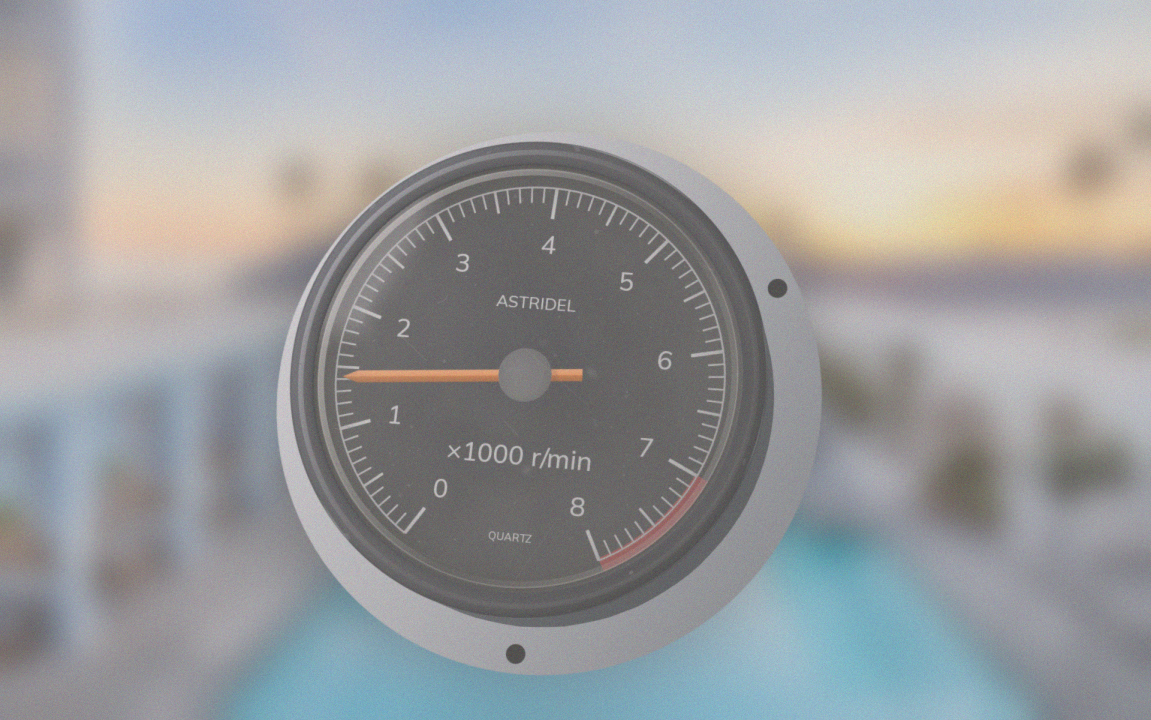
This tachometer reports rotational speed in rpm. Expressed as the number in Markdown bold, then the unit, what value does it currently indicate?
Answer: **1400** rpm
